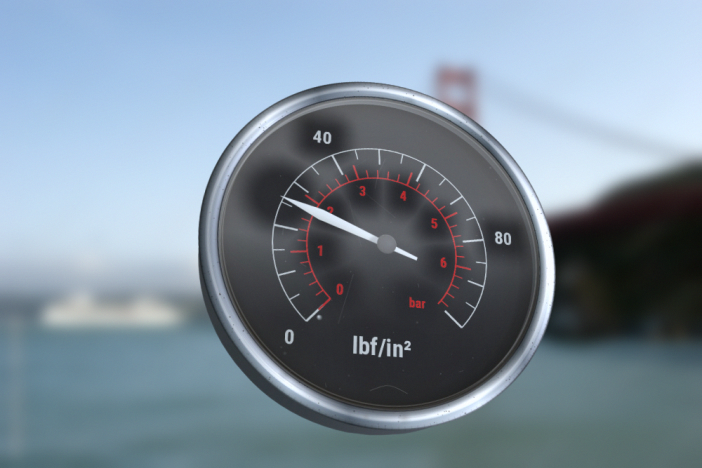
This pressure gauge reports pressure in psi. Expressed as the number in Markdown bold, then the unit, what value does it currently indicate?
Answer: **25** psi
